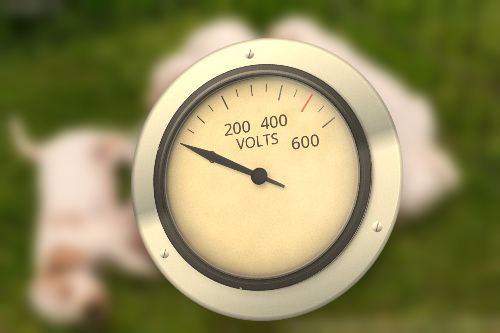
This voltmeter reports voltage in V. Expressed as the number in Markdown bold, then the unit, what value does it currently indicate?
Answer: **0** V
